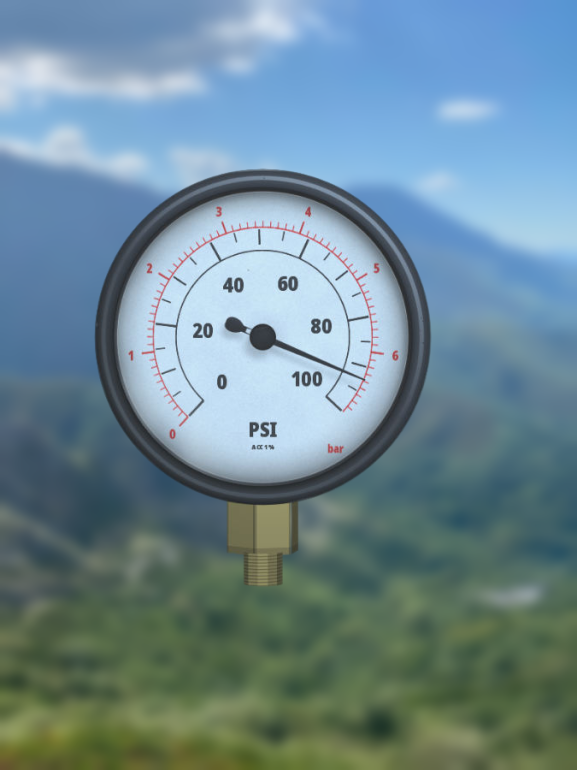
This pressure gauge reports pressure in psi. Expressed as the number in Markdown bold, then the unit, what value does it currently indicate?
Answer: **92.5** psi
